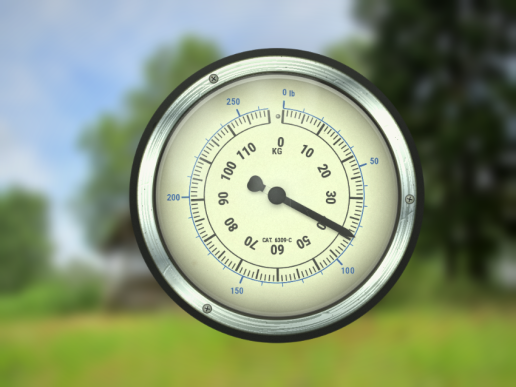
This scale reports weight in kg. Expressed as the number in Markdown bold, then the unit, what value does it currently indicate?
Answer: **39** kg
